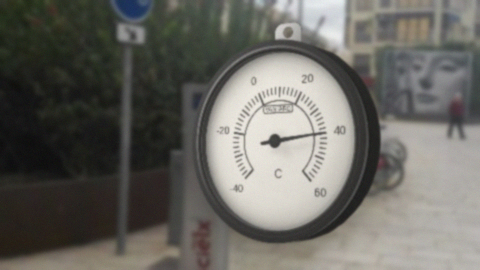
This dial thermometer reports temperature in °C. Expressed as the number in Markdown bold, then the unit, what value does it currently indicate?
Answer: **40** °C
